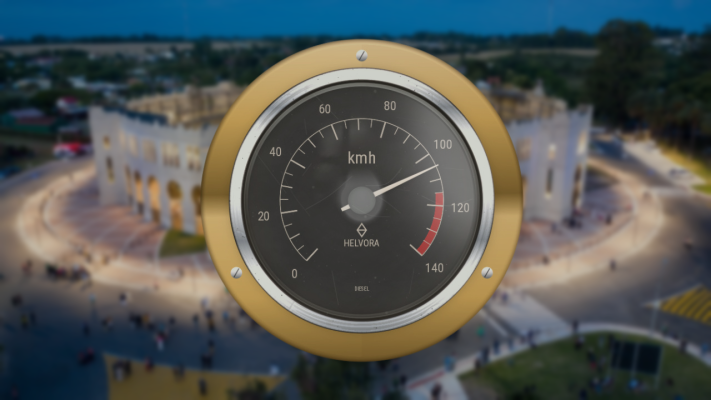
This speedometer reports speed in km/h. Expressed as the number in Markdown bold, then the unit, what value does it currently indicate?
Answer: **105** km/h
